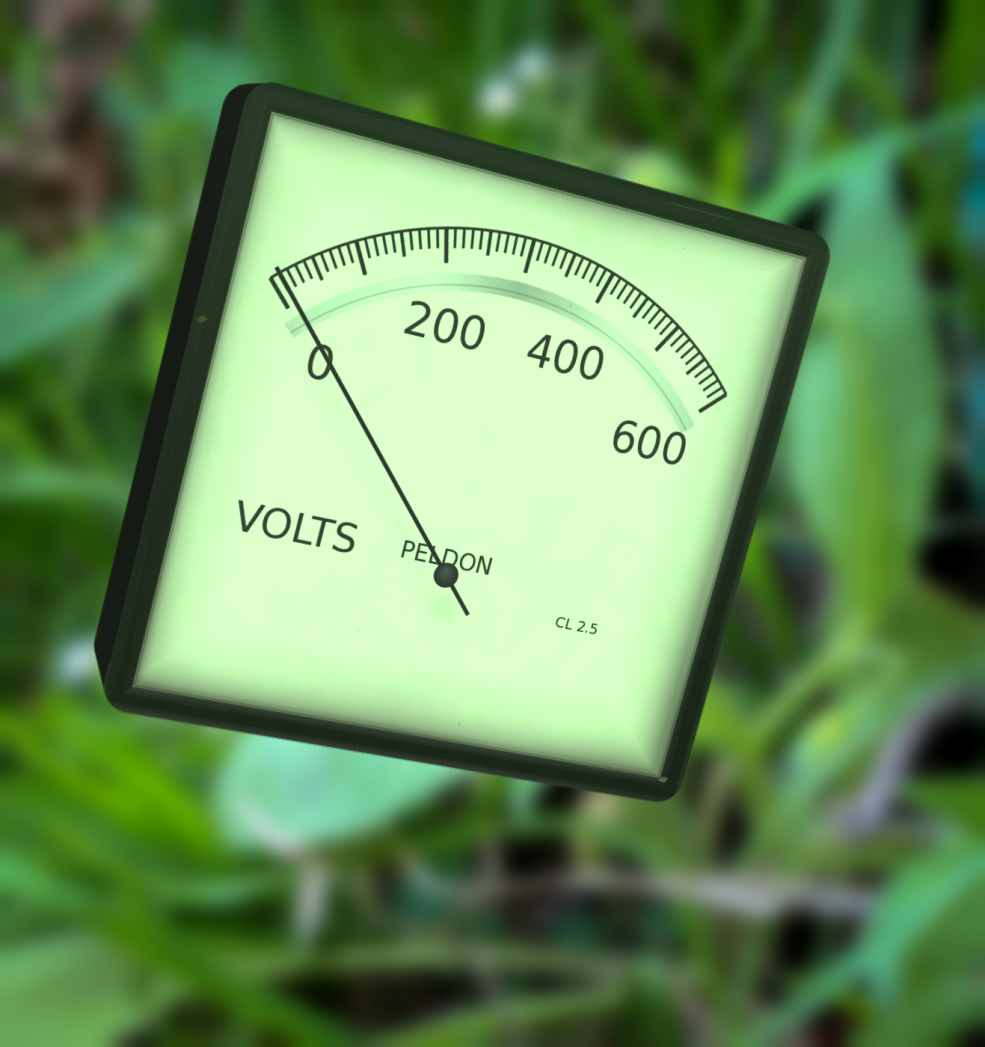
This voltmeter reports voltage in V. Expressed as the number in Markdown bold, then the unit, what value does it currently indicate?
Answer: **10** V
